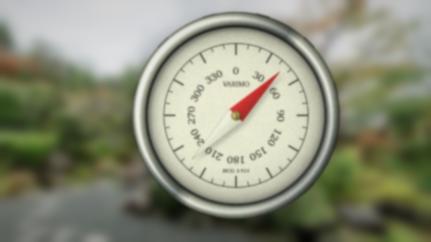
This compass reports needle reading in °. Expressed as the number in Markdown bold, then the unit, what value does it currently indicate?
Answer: **45** °
